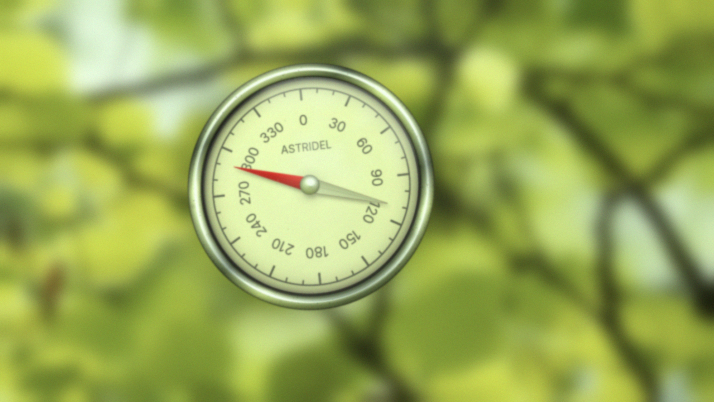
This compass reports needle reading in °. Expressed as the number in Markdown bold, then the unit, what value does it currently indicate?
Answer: **290** °
